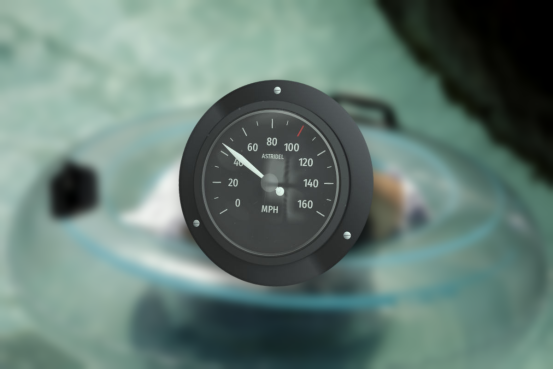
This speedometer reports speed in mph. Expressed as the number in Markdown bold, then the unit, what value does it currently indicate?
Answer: **45** mph
